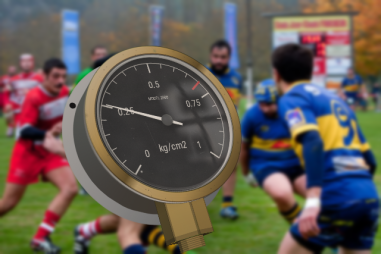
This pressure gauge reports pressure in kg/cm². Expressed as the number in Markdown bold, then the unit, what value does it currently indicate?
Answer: **0.25** kg/cm²
